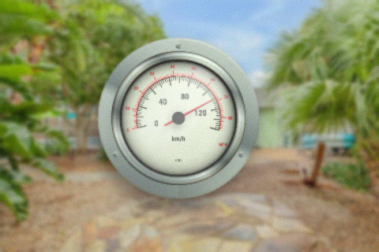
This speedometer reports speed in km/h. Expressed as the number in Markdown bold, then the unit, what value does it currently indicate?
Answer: **110** km/h
